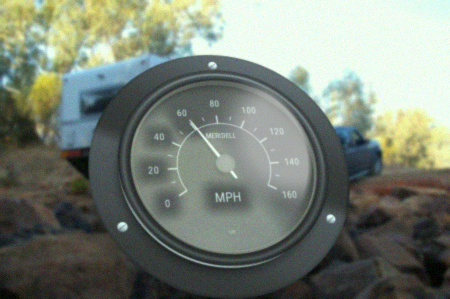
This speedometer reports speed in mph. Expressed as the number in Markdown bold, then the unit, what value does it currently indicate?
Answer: **60** mph
